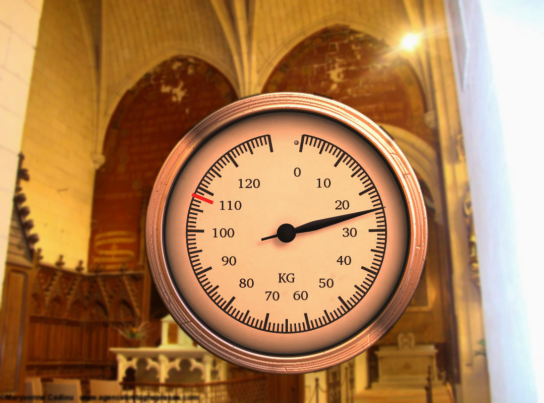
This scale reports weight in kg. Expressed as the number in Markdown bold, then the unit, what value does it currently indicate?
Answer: **25** kg
